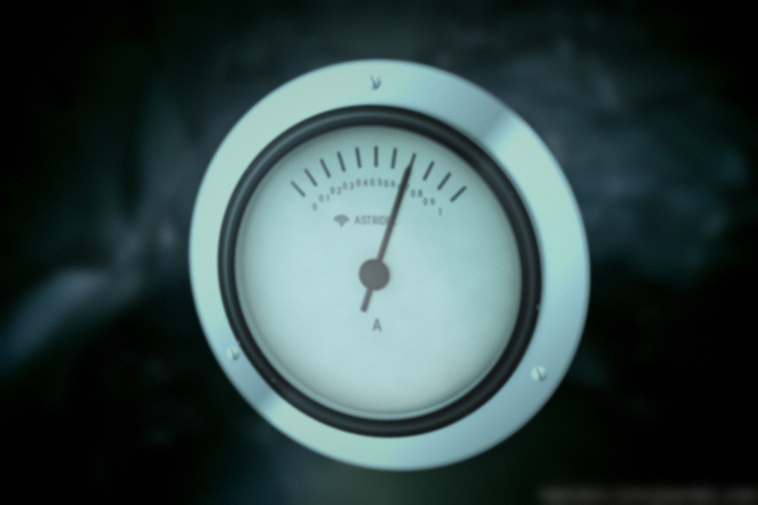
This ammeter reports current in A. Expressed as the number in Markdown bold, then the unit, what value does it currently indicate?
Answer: **0.7** A
